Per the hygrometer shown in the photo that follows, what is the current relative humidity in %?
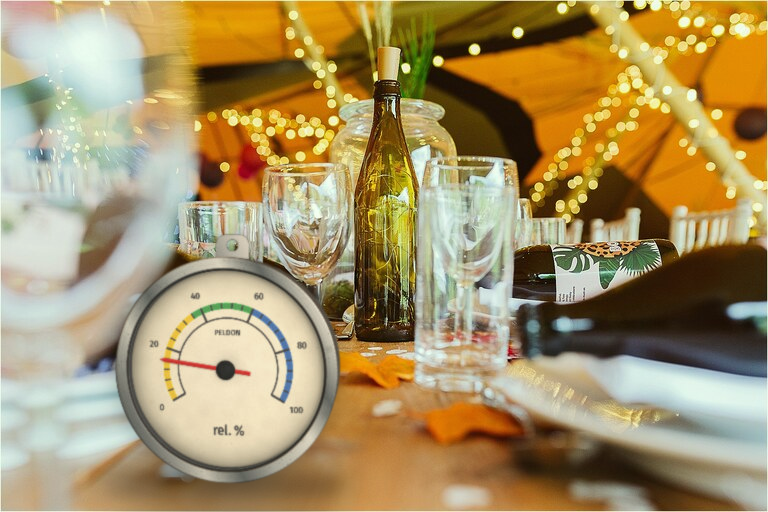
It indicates 16 %
